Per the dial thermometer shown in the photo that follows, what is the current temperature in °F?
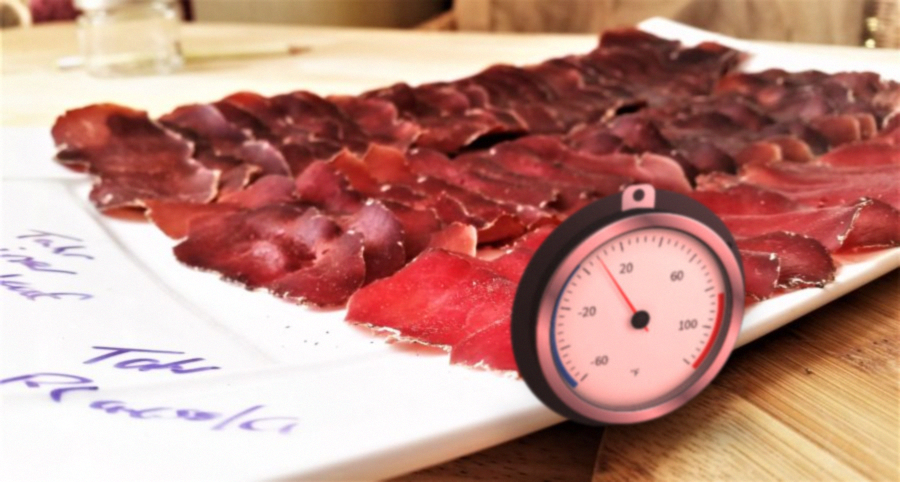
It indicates 8 °F
